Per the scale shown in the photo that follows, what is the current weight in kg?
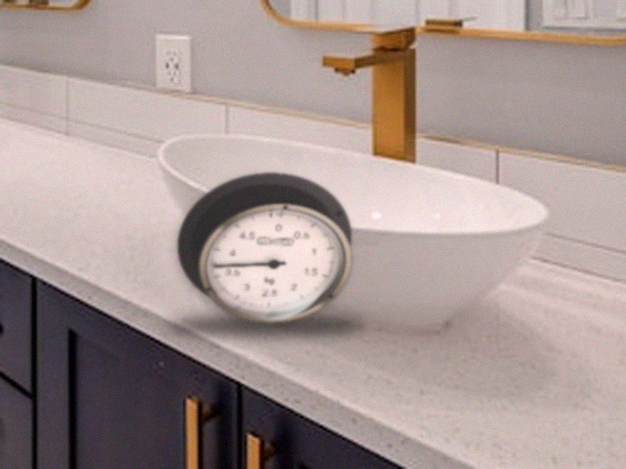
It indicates 3.75 kg
